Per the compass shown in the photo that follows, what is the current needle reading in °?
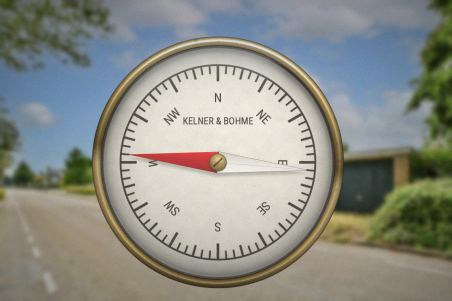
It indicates 275 °
